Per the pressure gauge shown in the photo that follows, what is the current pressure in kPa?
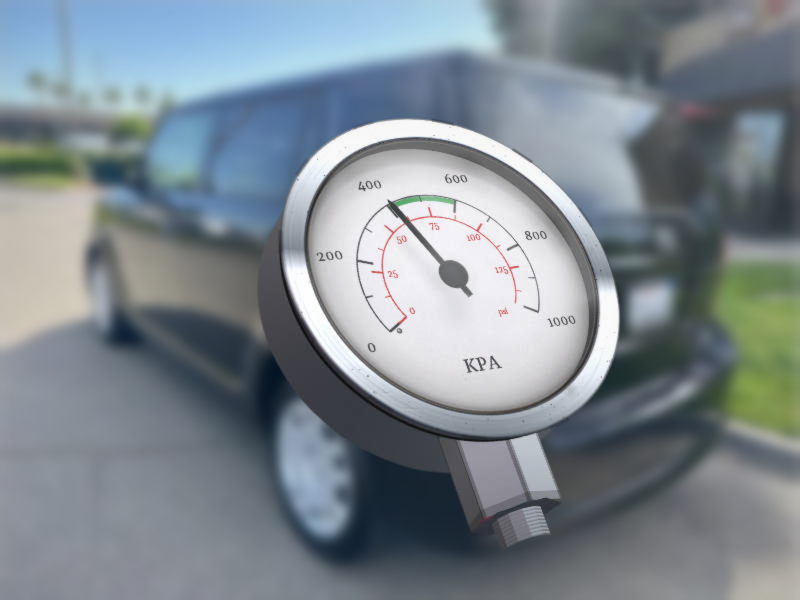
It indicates 400 kPa
